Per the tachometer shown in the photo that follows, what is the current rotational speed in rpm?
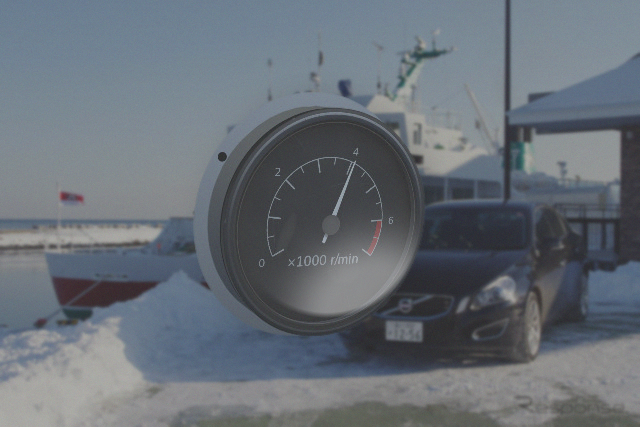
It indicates 4000 rpm
